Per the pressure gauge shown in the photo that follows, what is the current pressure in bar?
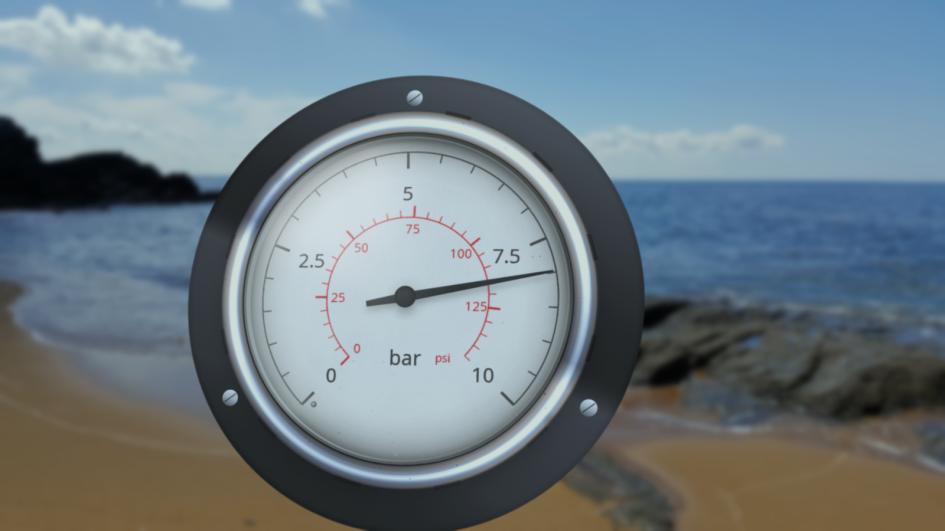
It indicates 8 bar
